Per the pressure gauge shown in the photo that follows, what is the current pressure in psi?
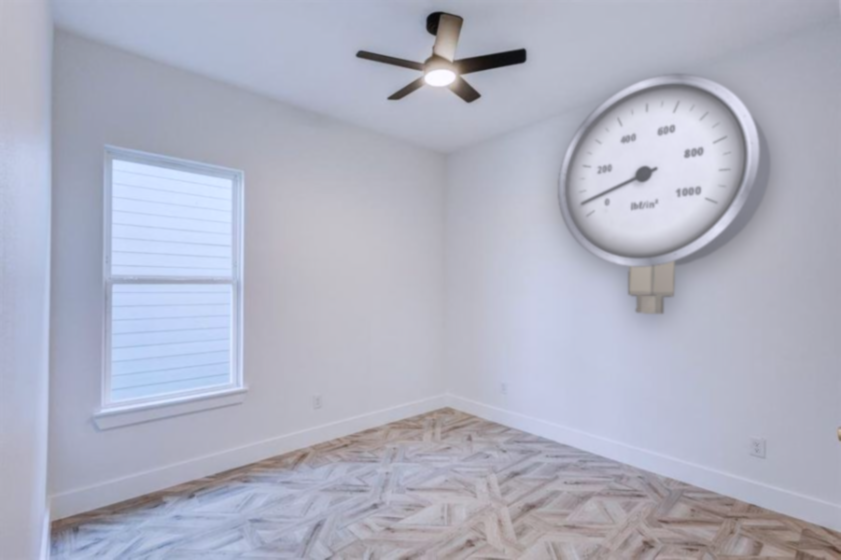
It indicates 50 psi
